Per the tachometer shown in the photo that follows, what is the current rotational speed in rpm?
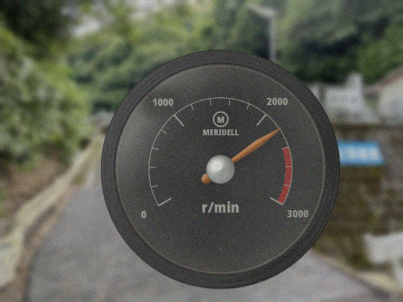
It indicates 2200 rpm
